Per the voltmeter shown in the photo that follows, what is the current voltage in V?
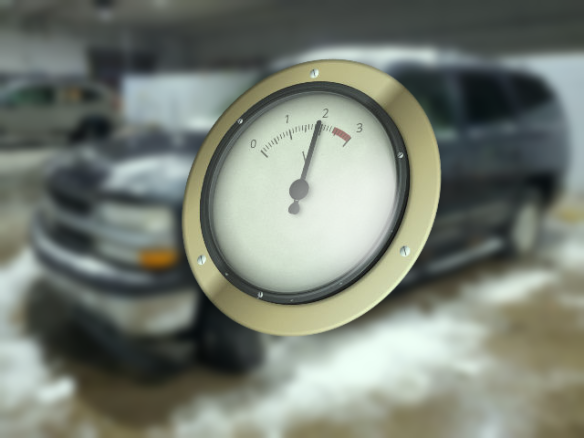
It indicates 2 V
